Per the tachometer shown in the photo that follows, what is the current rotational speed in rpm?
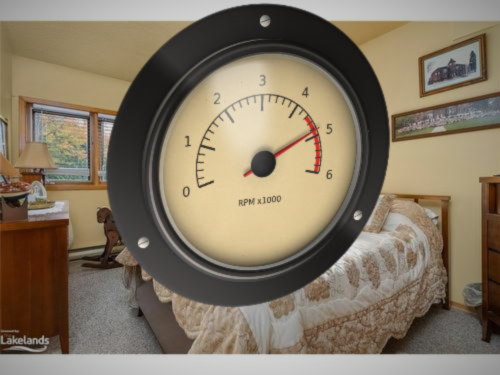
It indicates 4800 rpm
